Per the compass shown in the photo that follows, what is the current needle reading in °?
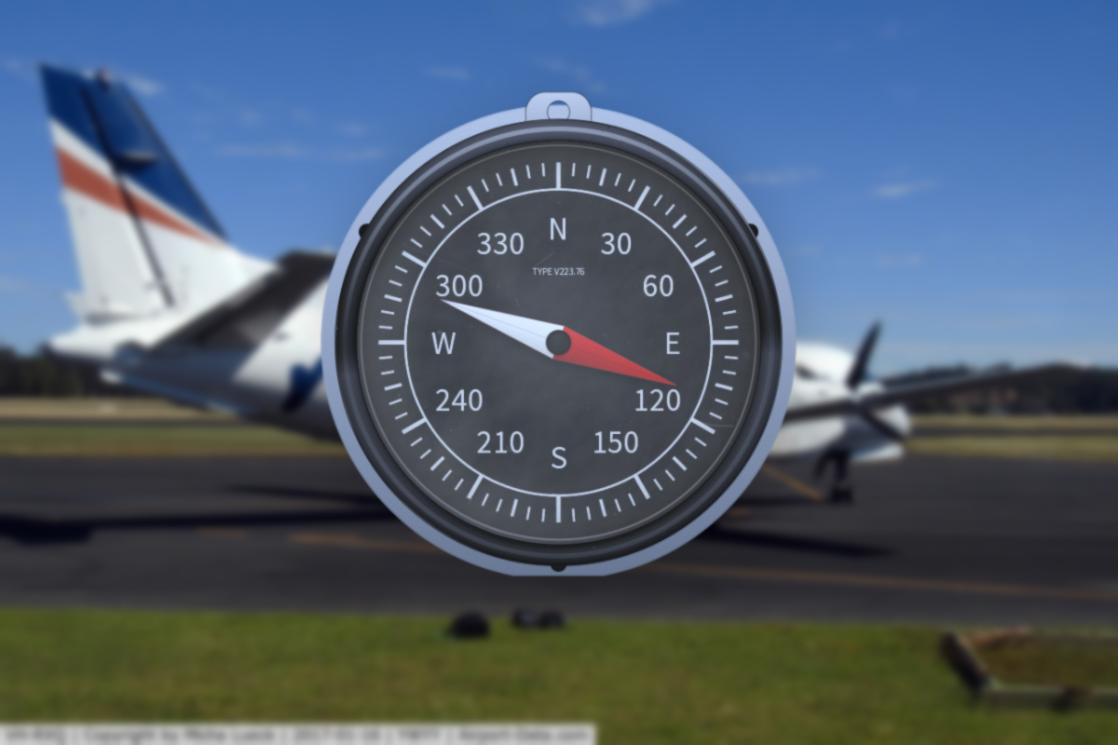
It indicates 110 °
